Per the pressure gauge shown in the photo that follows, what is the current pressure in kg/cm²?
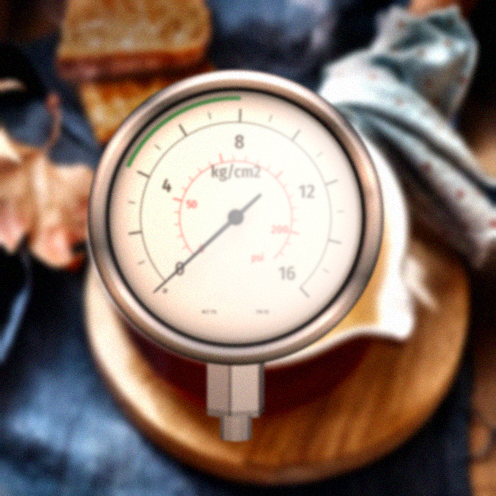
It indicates 0 kg/cm²
